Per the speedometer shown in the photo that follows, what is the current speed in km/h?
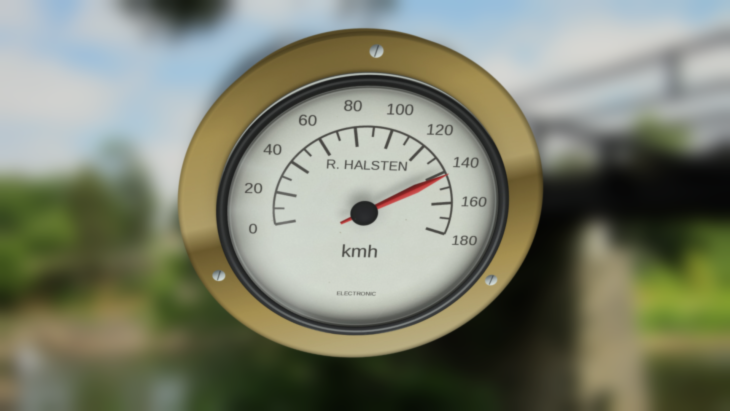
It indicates 140 km/h
